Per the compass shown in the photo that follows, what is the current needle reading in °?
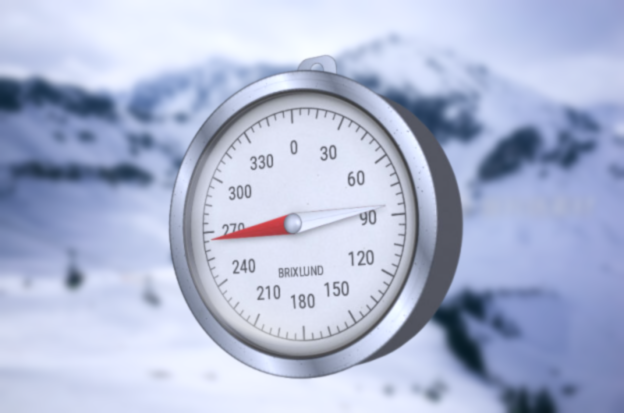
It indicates 265 °
